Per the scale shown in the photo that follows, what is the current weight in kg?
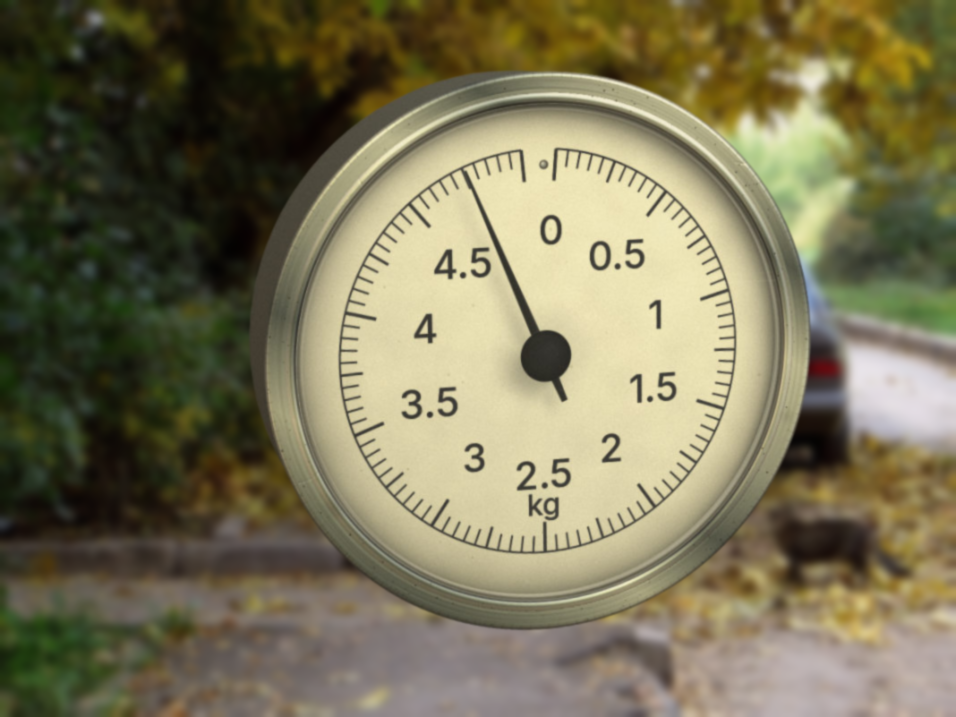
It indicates 4.75 kg
